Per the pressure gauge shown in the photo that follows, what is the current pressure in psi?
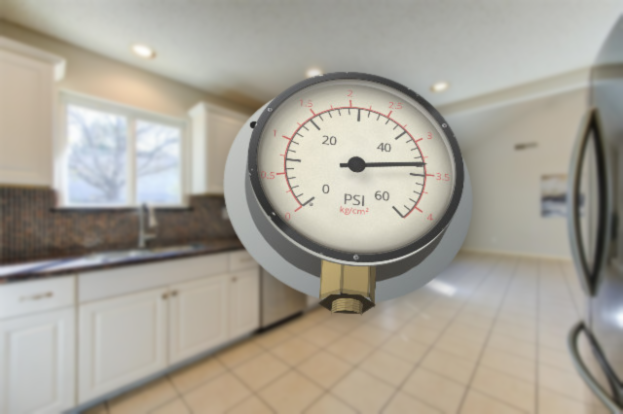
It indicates 48 psi
